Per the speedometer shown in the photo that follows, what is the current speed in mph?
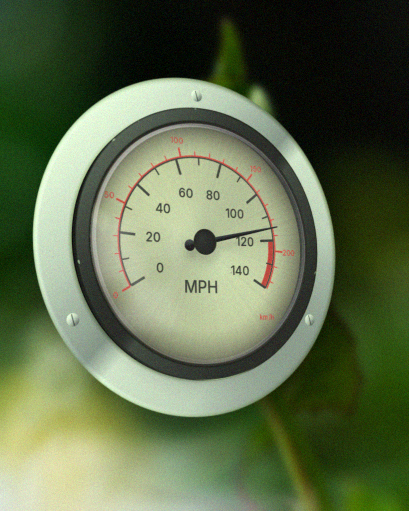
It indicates 115 mph
